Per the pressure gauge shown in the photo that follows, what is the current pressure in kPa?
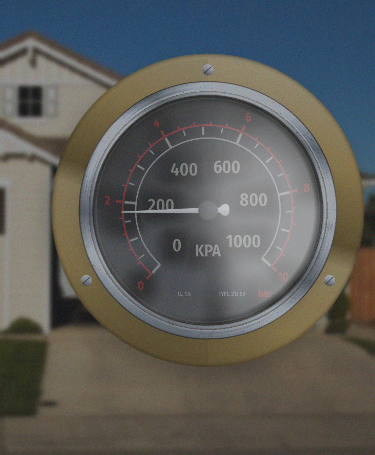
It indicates 175 kPa
